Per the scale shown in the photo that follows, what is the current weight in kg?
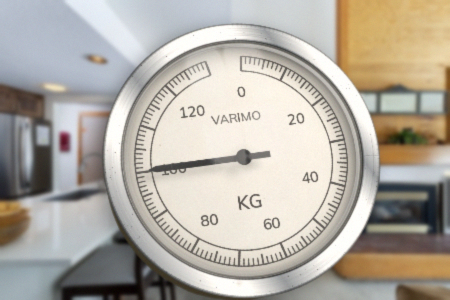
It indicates 100 kg
